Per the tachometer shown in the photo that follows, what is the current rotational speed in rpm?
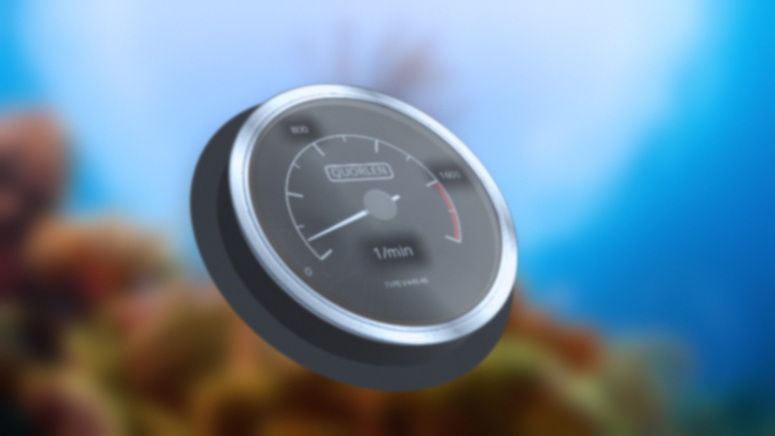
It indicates 100 rpm
